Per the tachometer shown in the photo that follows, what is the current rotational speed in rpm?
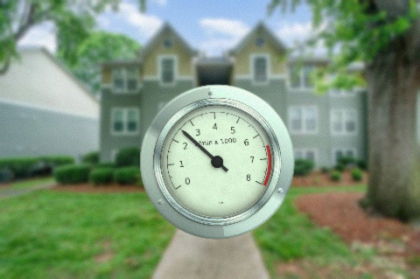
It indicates 2500 rpm
